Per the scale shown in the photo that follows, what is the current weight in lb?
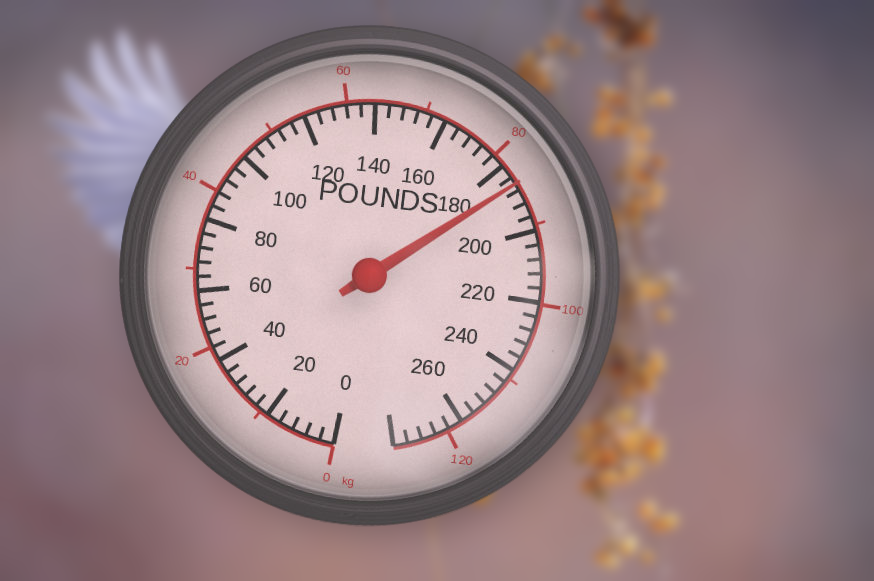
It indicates 186 lb
